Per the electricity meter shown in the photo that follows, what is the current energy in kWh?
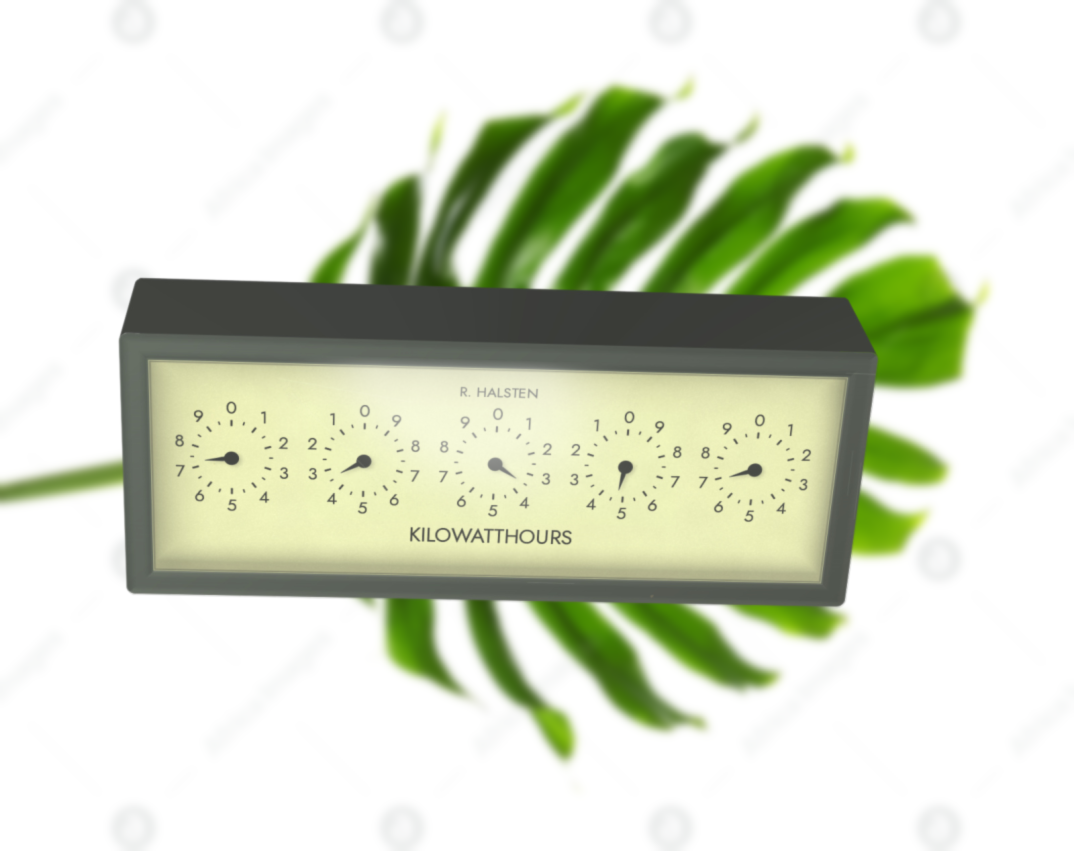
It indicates 73347 kWh
